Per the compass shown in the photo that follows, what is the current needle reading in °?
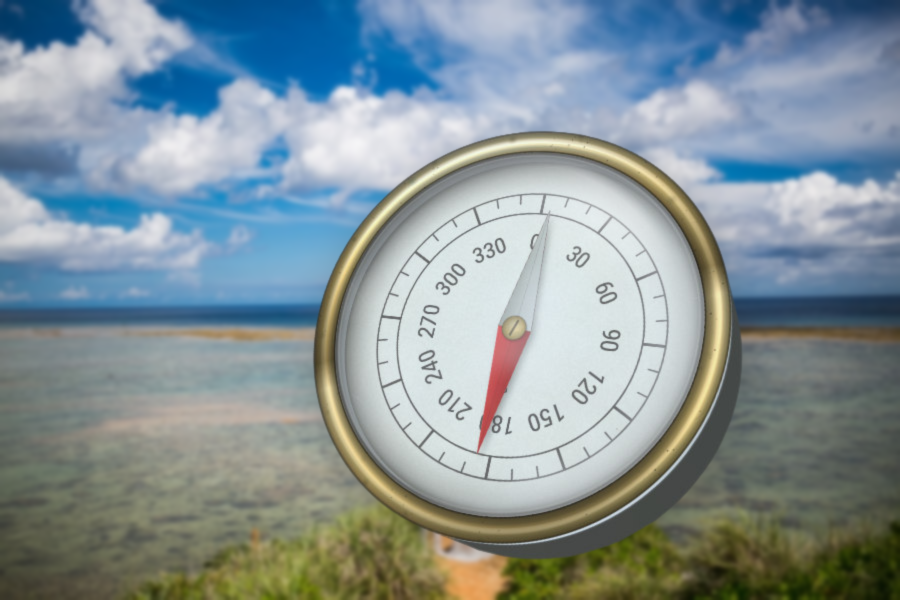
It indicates 185 °
